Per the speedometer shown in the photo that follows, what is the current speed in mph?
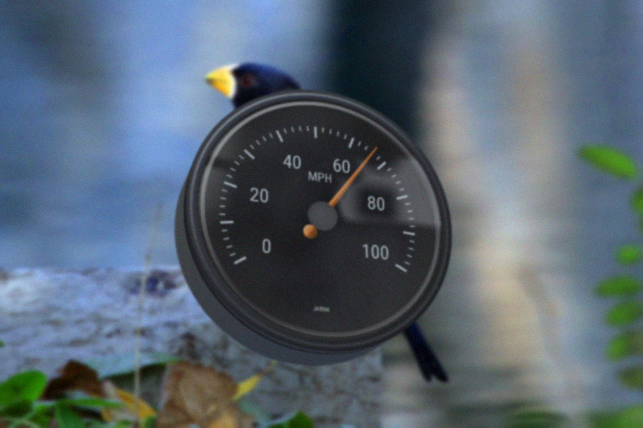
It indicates 66 mph
